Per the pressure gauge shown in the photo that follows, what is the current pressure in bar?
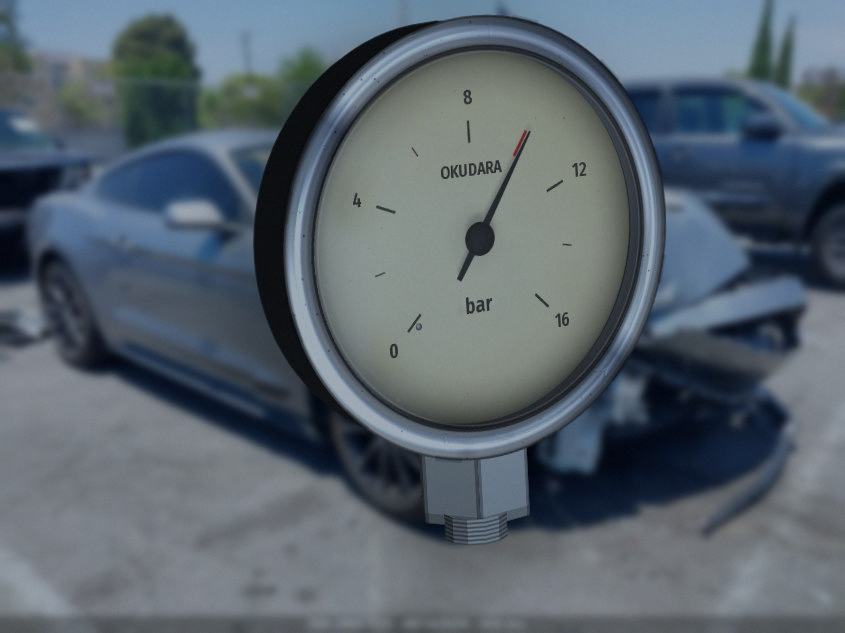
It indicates 10 bar
